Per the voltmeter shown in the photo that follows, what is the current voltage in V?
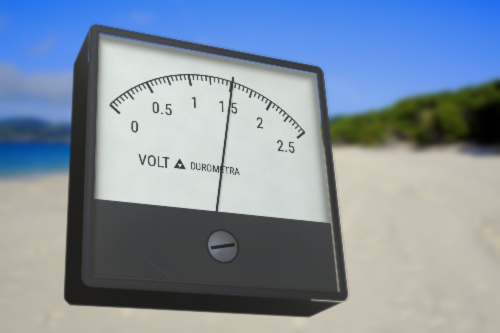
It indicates 1.5 V
